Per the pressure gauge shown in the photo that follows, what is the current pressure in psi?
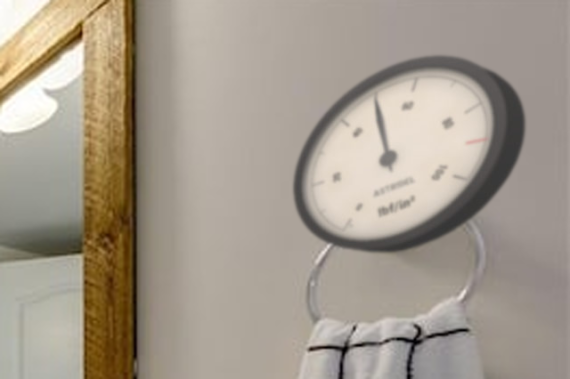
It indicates 50 psi
